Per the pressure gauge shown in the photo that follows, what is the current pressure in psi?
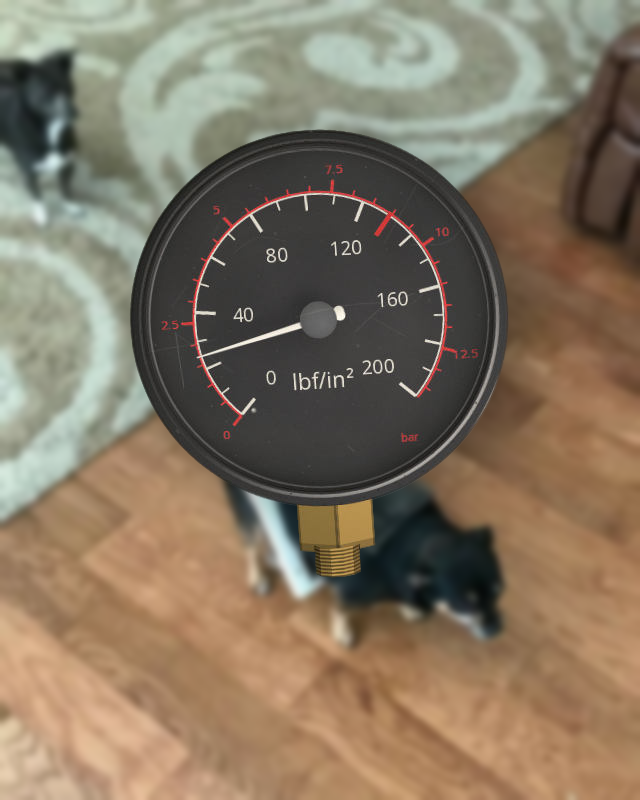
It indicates 25 psi
